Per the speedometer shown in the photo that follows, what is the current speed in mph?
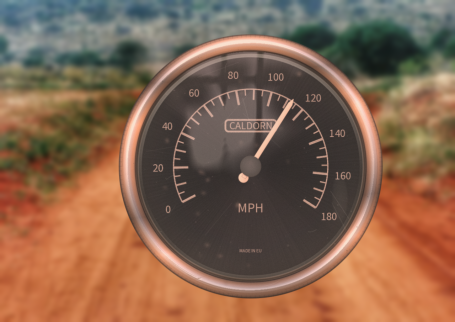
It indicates 112.5 mph
